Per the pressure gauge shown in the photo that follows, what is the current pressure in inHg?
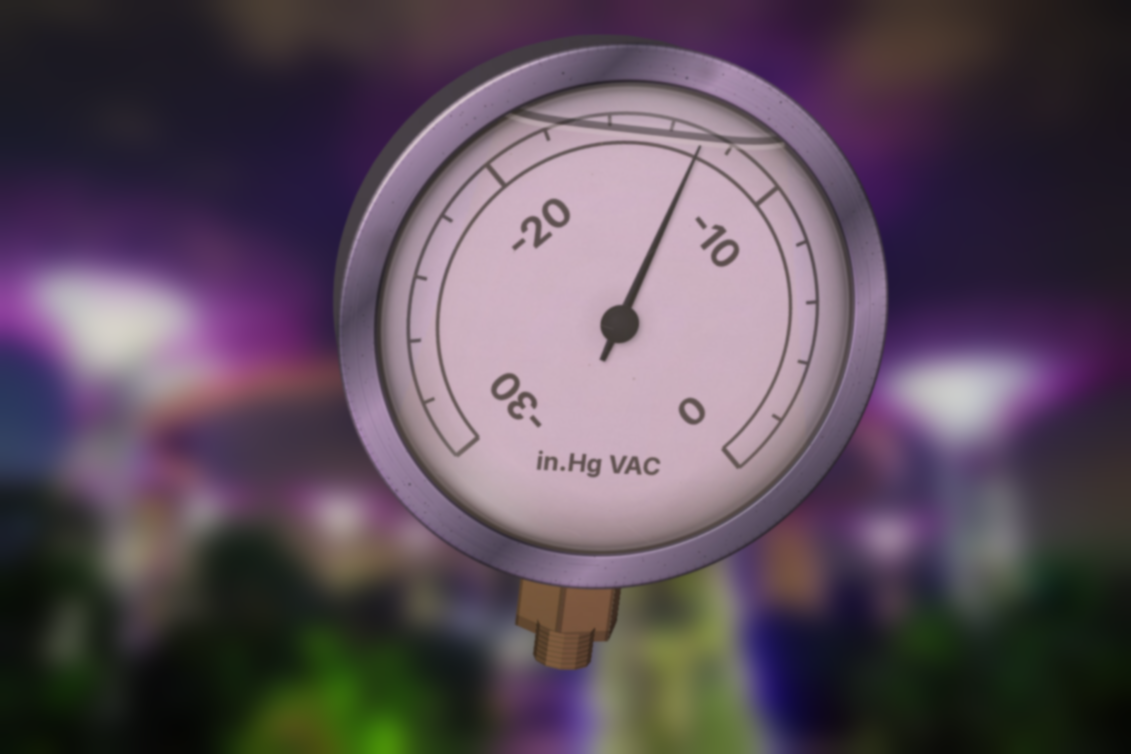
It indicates -13 inHg
